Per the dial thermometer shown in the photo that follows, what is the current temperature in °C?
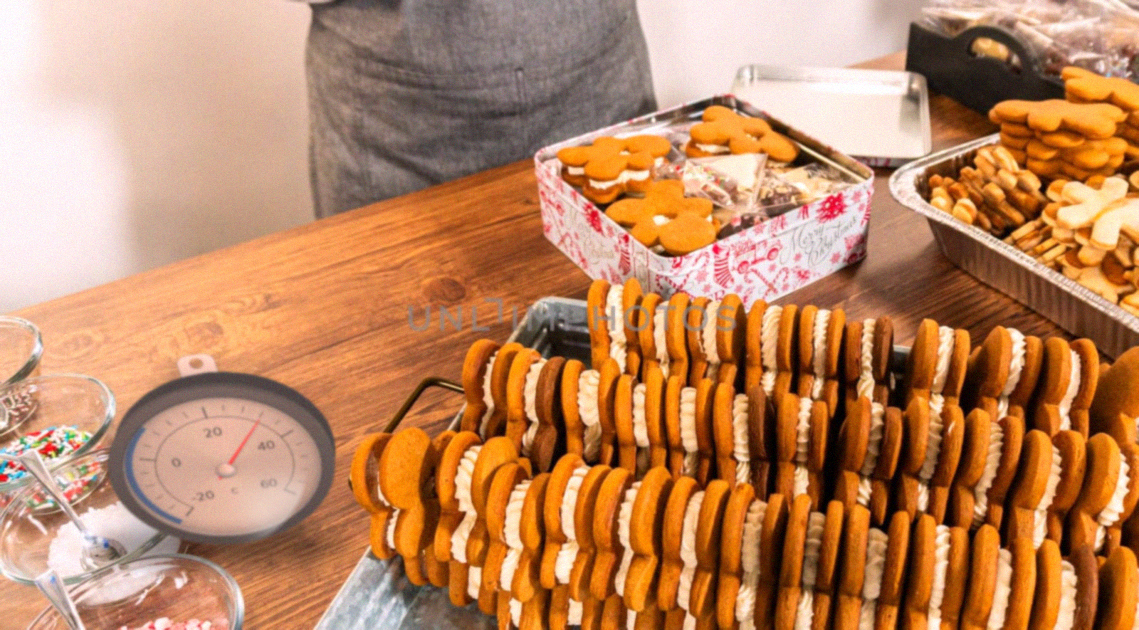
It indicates 32 °C
